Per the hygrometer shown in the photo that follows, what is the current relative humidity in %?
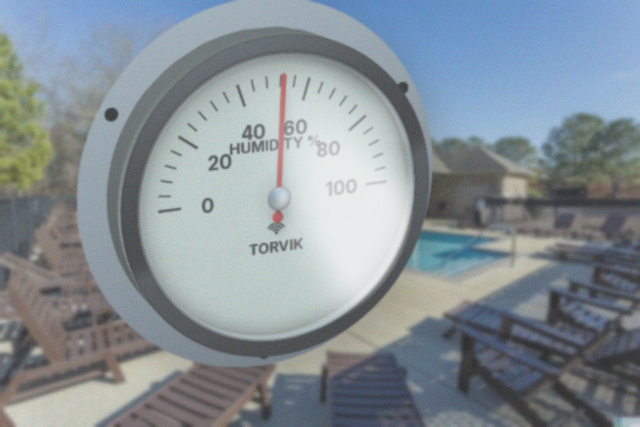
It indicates 52 %
